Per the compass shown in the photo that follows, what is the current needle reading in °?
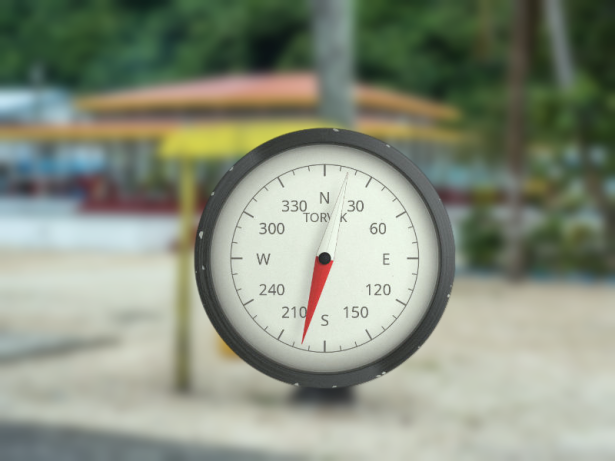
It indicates 195 °
